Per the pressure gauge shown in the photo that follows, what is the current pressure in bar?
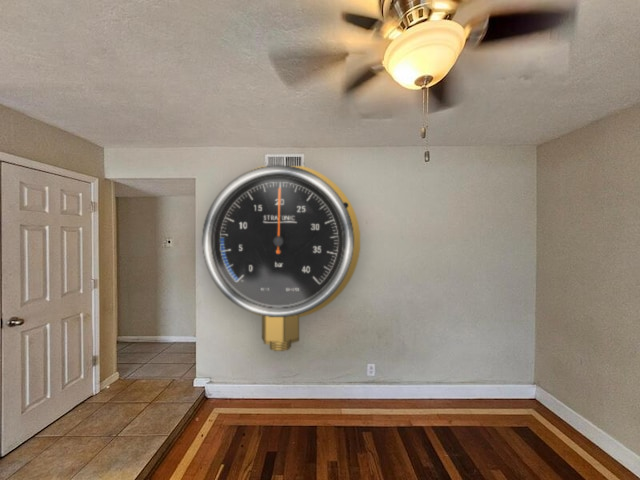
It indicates 20 bar
